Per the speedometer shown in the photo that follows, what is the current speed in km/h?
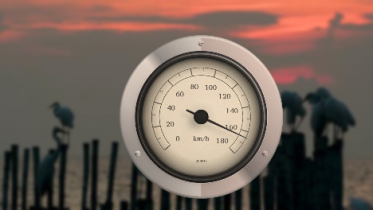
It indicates 165 km/h
